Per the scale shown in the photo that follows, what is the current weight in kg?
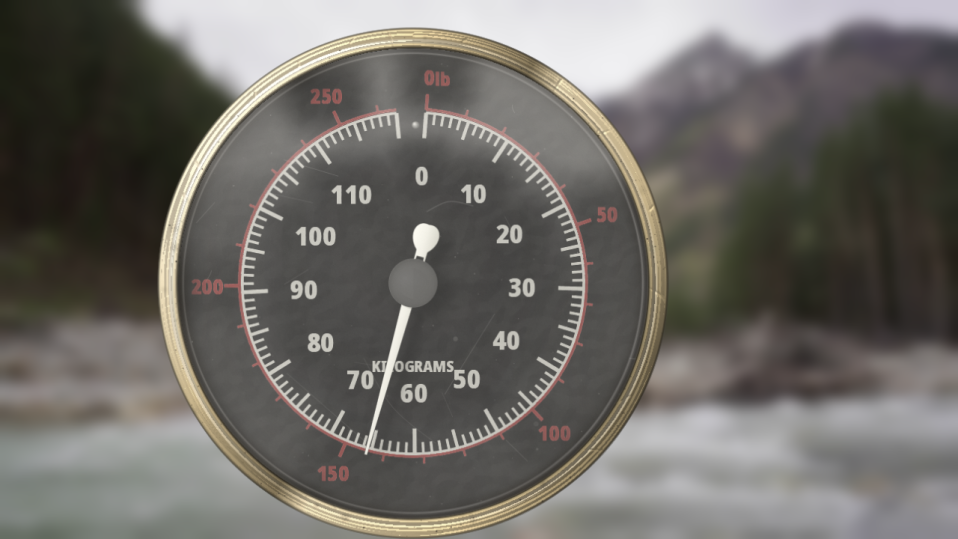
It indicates 65.5 kg
